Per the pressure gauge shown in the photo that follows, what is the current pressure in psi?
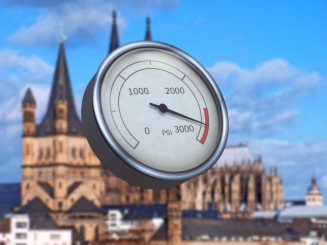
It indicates 2750 psi
